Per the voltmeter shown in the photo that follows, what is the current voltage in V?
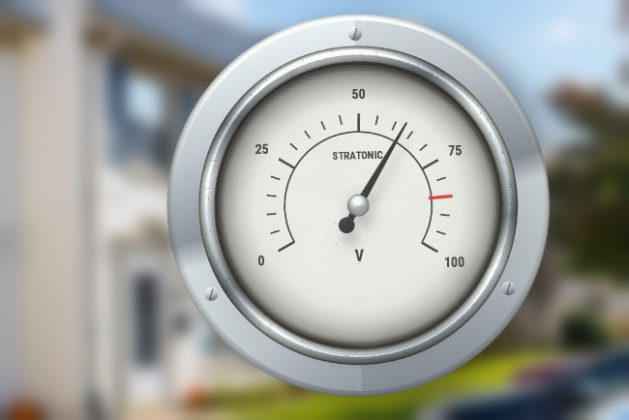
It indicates 62.5 V
